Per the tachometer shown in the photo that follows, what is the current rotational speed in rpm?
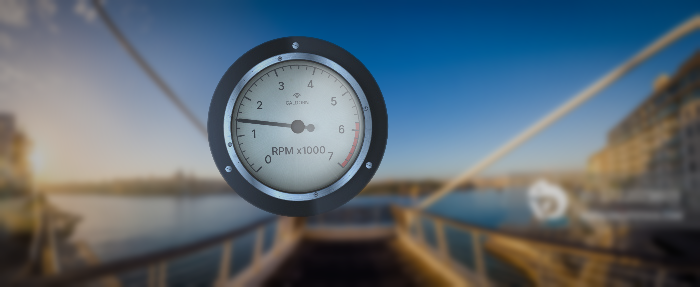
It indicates 1400 rpm
